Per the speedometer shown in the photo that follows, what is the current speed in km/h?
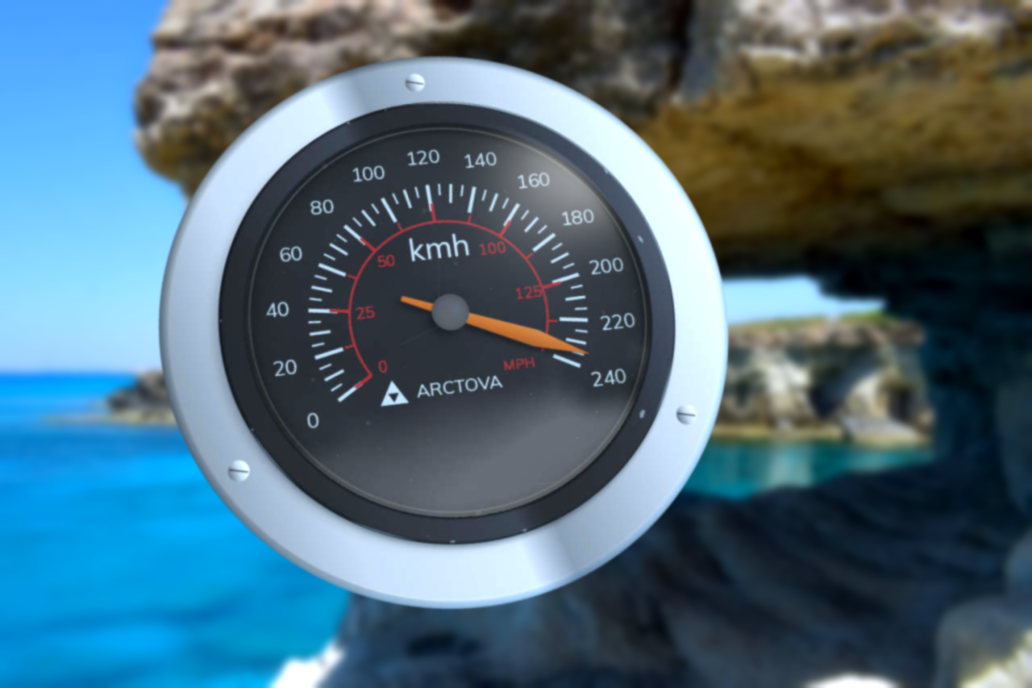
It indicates 235 km/h
